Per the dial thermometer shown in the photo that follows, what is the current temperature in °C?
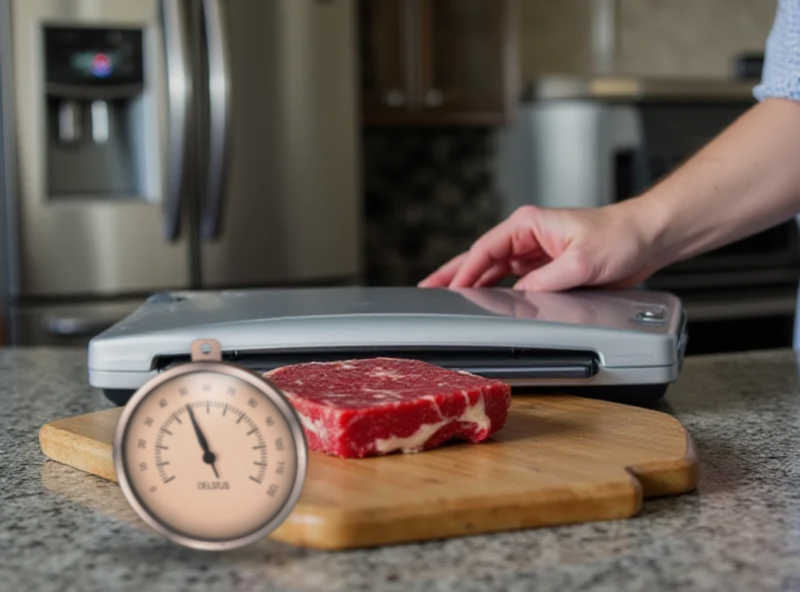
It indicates 50 °C
